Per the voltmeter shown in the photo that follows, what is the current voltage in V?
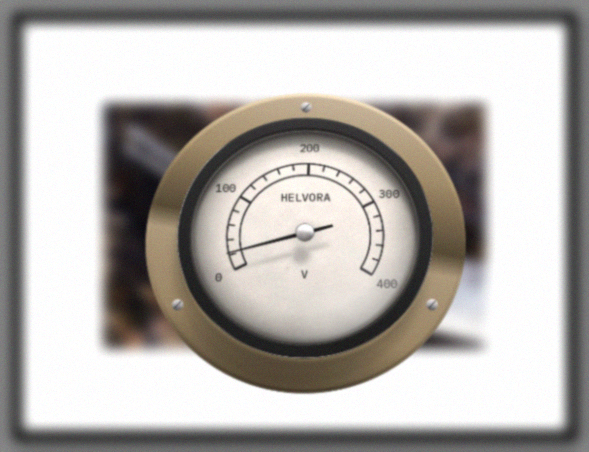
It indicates 20 V
